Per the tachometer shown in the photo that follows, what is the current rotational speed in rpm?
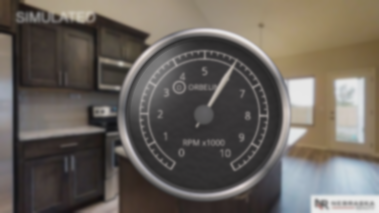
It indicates 6000 rpm
